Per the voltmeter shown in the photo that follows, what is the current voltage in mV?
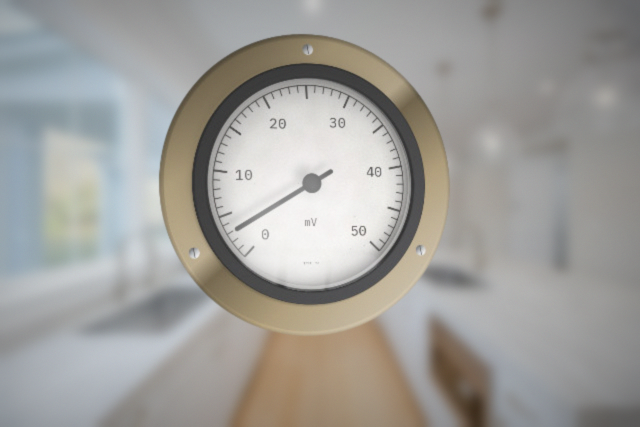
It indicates 3 mV
